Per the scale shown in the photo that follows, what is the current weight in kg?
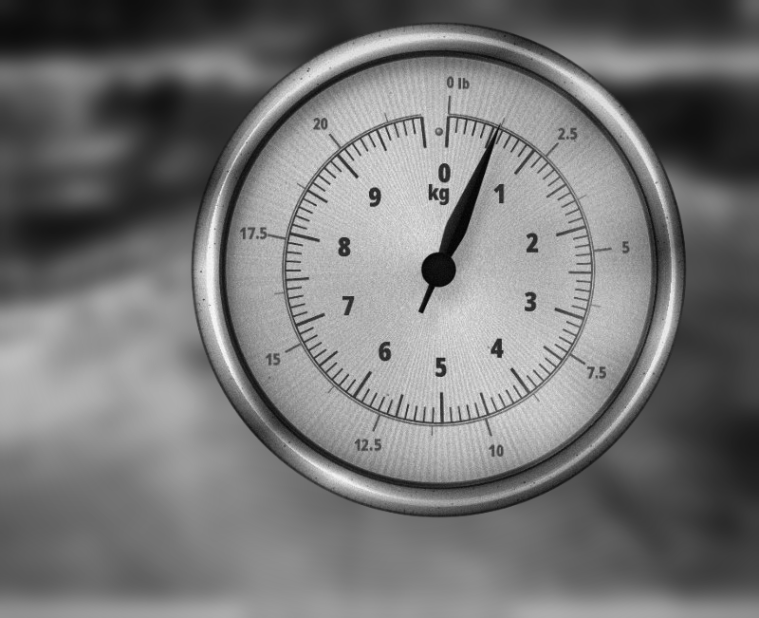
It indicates 0.55 kg
